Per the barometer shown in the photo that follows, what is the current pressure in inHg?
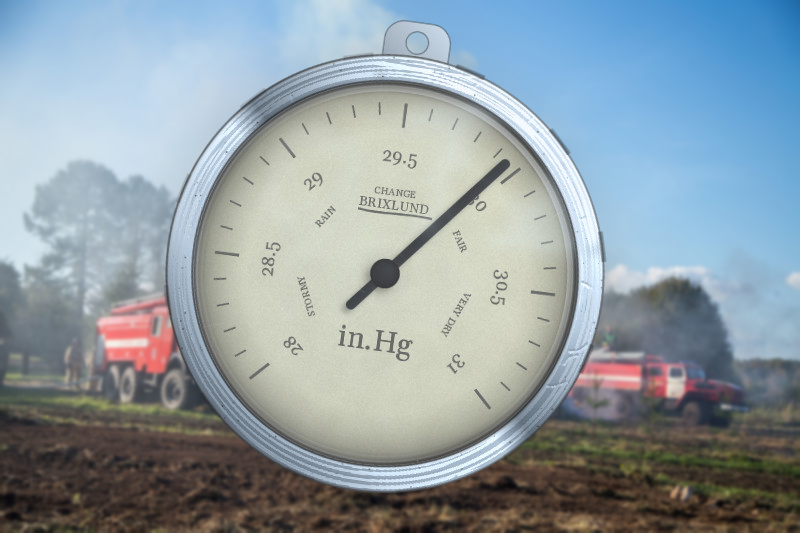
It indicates 29.95 inHg
